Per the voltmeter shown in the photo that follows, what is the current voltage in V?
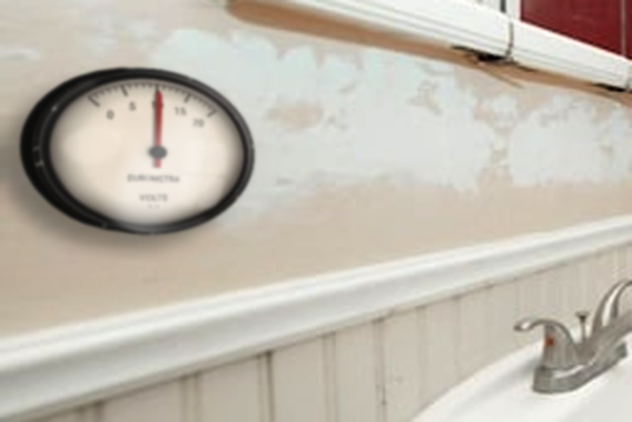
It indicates 10 V
